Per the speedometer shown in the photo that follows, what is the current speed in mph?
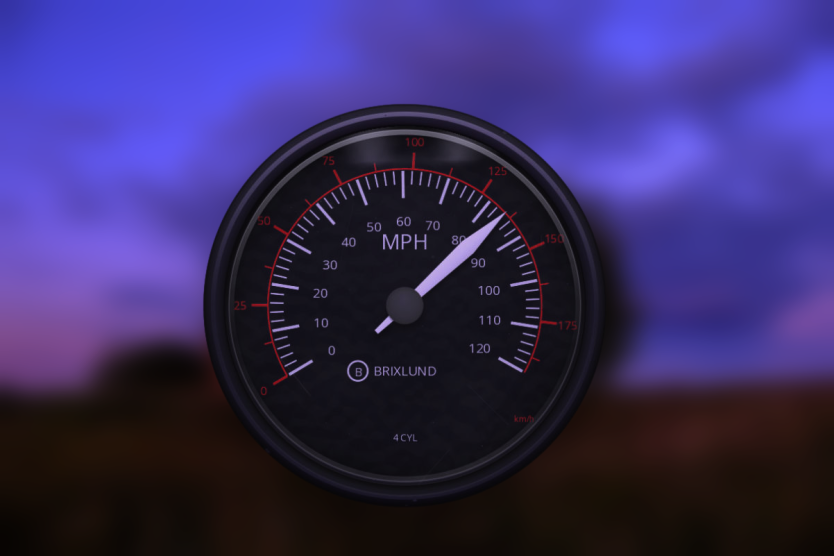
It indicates 84 mph
